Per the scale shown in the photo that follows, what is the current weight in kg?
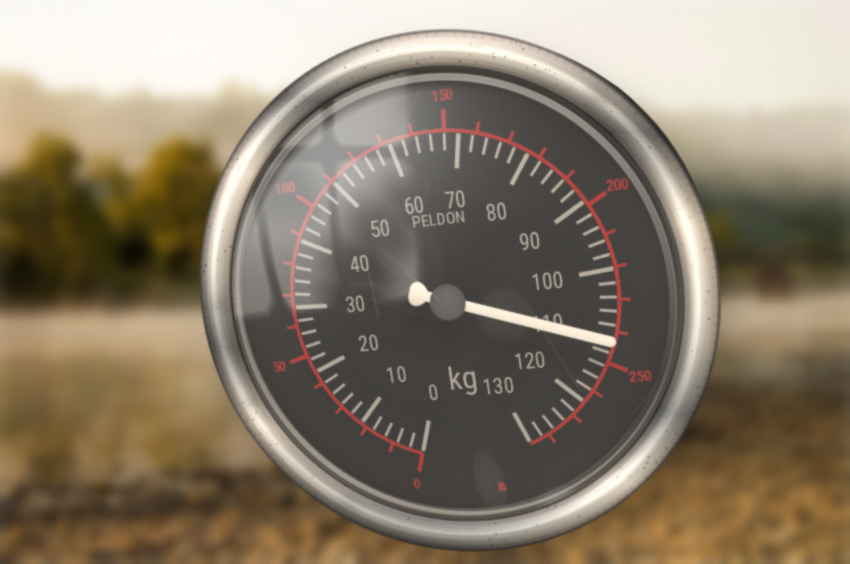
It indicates 110 kg
